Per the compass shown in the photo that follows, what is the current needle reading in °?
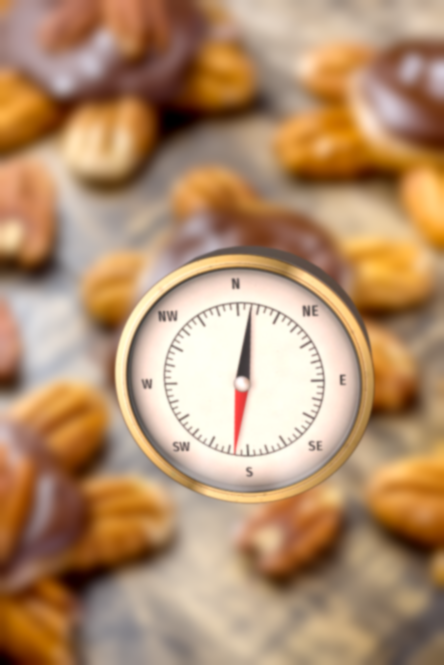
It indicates 190 °
